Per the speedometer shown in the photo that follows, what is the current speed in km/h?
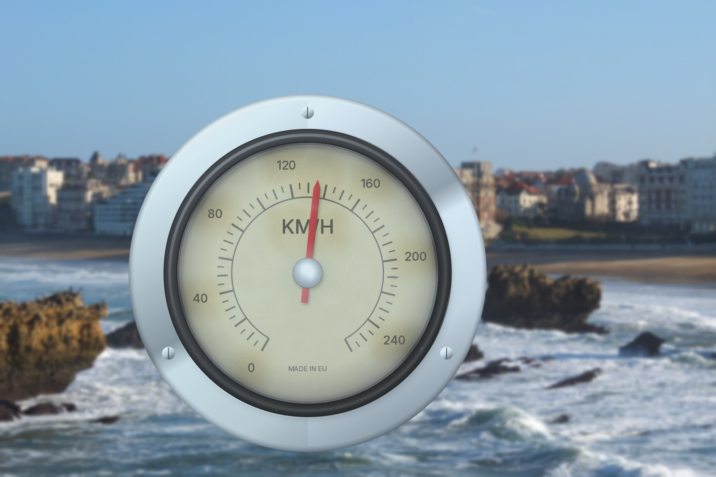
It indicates 135 km/h
